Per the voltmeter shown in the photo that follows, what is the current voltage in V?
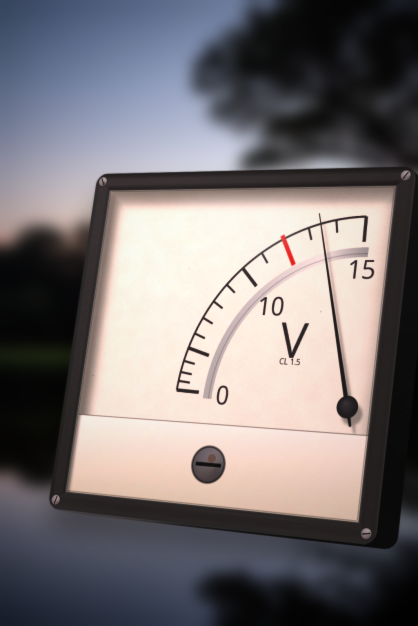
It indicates 13.5 V
